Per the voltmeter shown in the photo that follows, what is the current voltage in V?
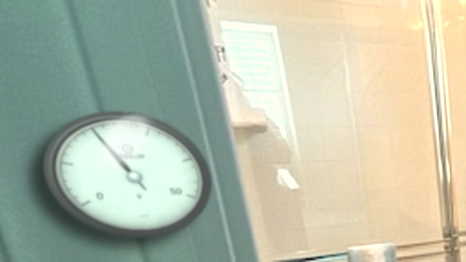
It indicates 20 V
